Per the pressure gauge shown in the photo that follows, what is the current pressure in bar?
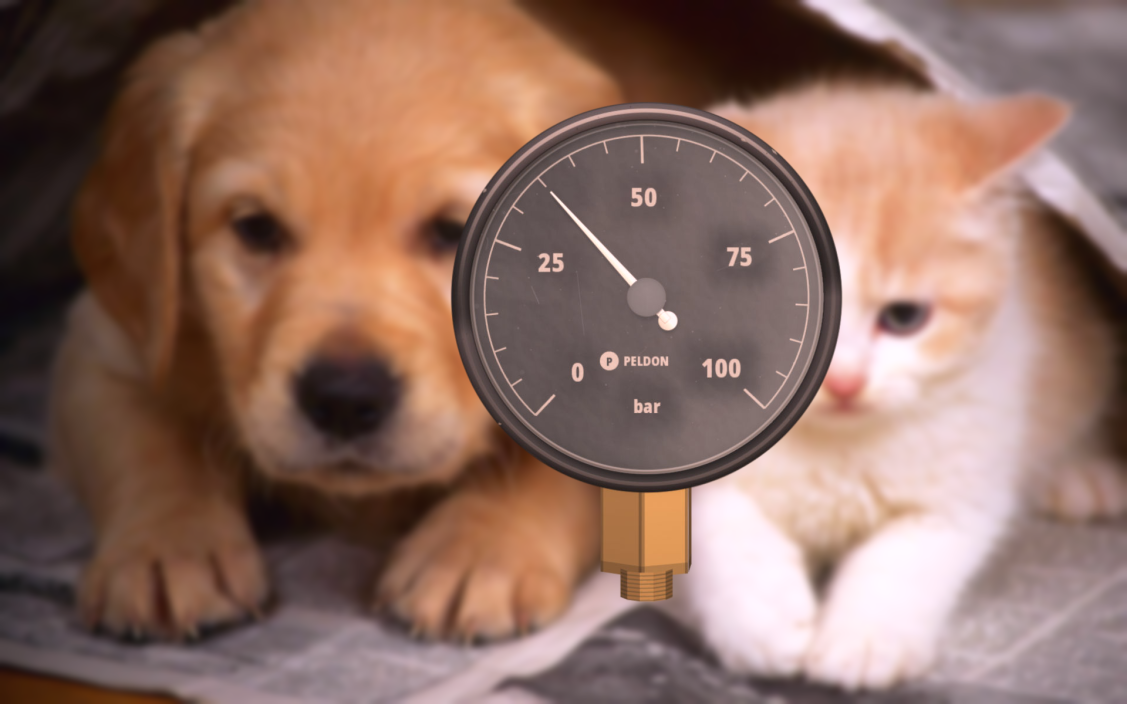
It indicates 35 bar
